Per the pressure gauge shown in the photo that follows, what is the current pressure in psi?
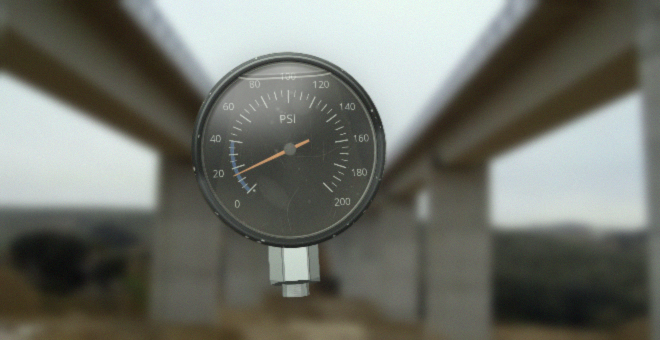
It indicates 15 psi
